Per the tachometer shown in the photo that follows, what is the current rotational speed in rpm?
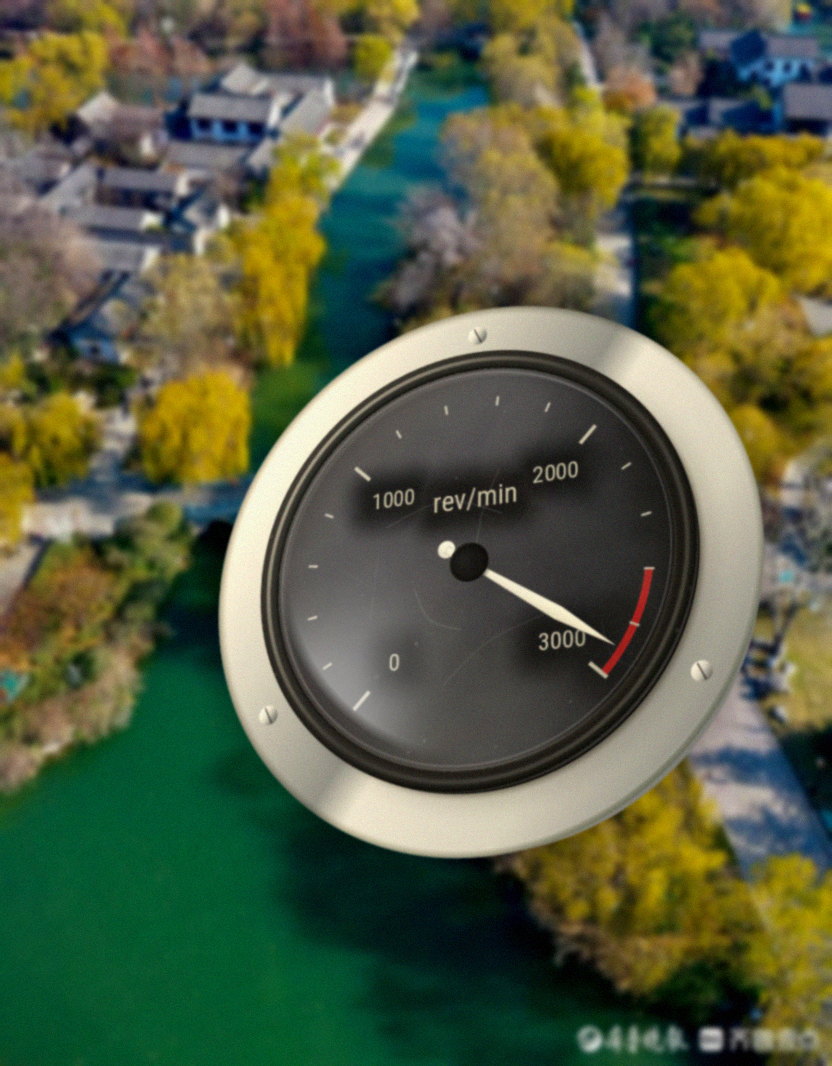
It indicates 2900 rpm
